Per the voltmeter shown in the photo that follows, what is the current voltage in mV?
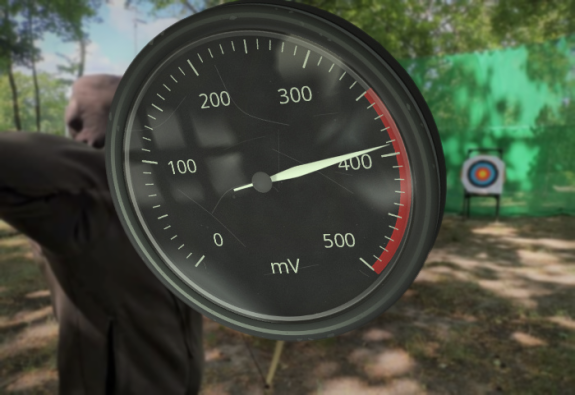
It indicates 390 mV
